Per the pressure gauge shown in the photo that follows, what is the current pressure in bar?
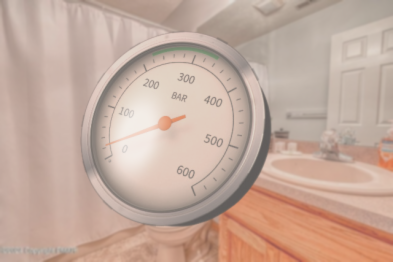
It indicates 20 bar
